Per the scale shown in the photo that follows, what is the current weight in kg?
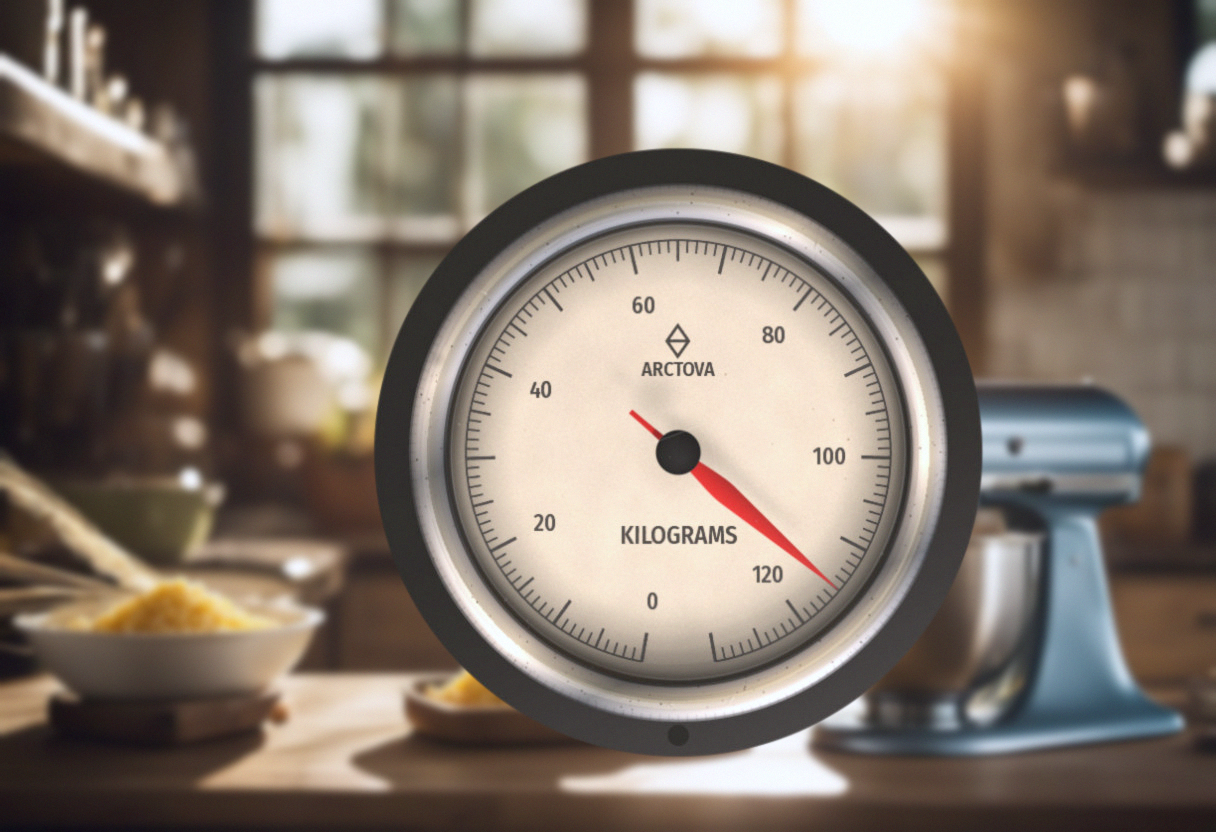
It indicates 115 kg
